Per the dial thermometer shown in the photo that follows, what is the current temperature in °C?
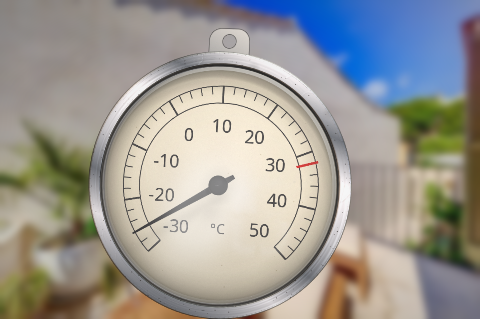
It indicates -26 °C
